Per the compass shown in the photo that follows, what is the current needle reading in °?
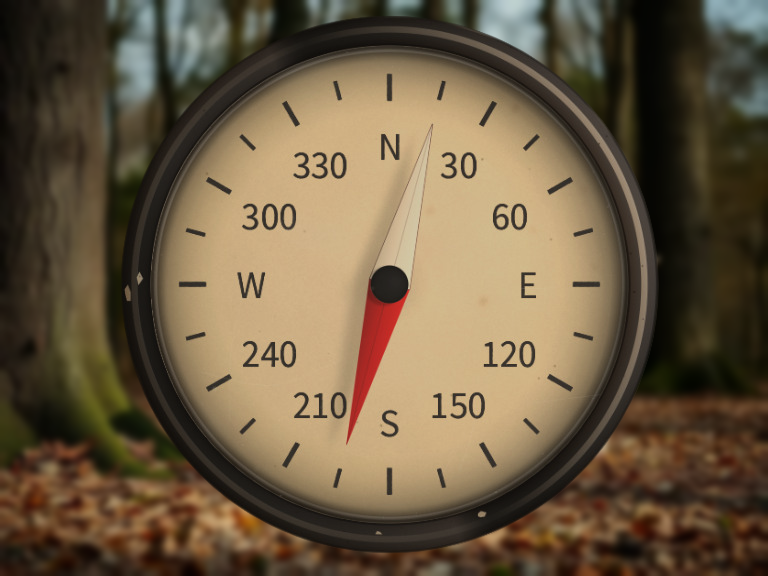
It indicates 195 °
